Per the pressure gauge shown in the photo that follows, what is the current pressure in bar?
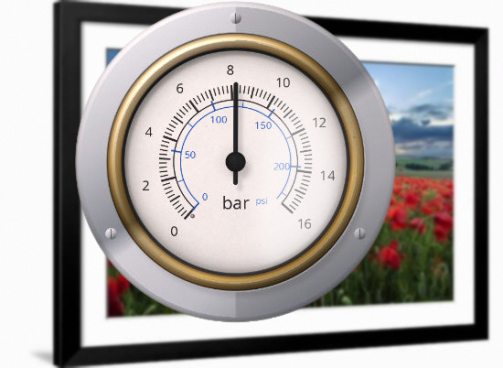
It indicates 8.2 bar
